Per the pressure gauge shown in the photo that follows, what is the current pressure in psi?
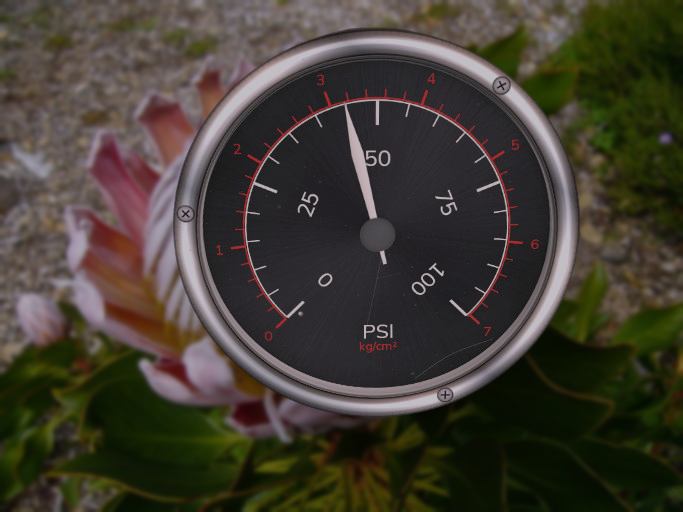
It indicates 45 psi
